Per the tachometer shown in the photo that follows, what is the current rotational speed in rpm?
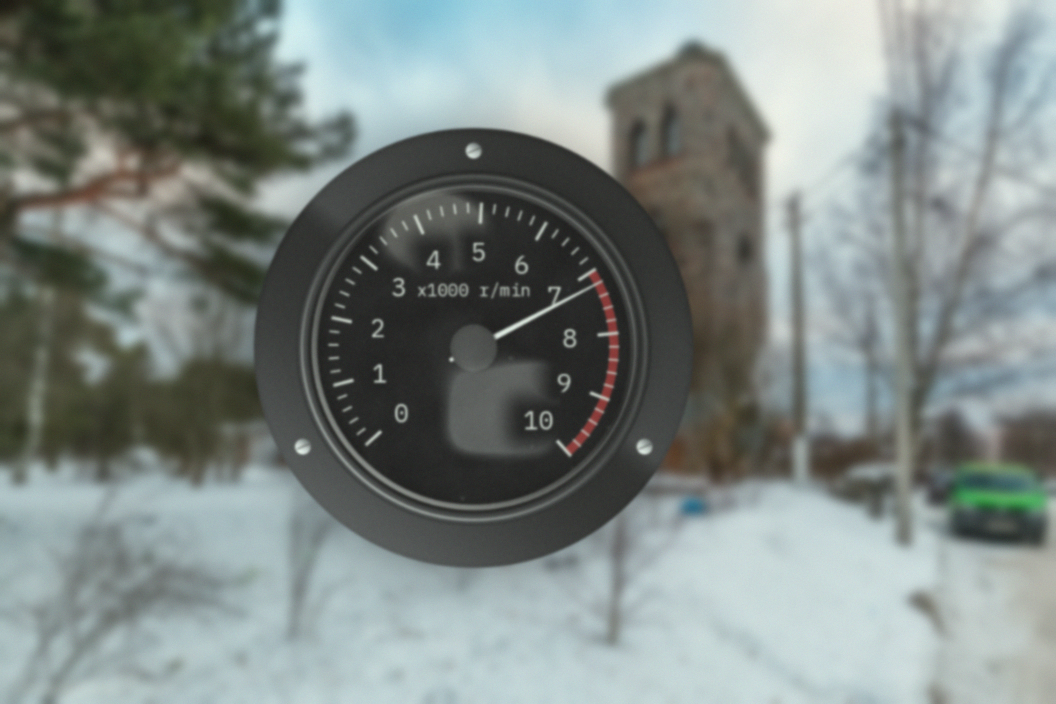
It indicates 7200 rpm
